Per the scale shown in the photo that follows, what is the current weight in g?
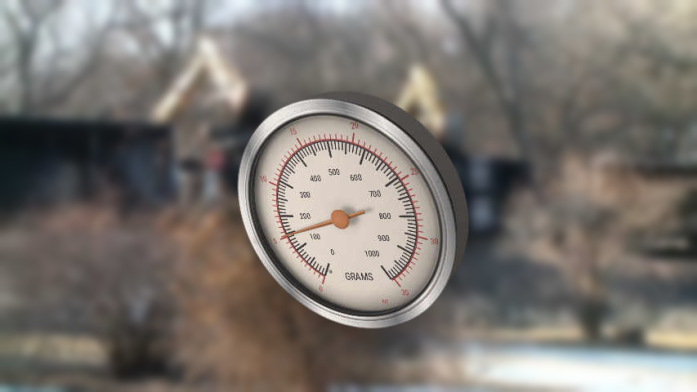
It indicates 150 g
